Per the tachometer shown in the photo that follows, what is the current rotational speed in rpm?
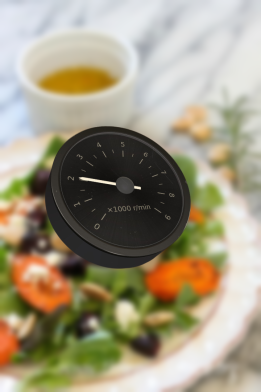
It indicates 2000 rpm
